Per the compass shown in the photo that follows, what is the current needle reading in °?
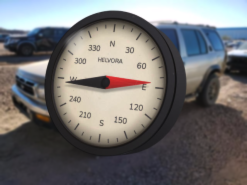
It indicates 85 °
